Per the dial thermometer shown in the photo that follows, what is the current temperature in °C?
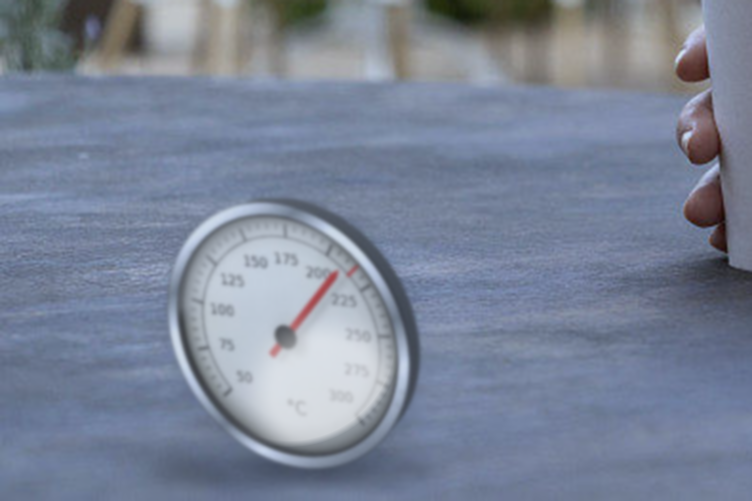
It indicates 210 °C
